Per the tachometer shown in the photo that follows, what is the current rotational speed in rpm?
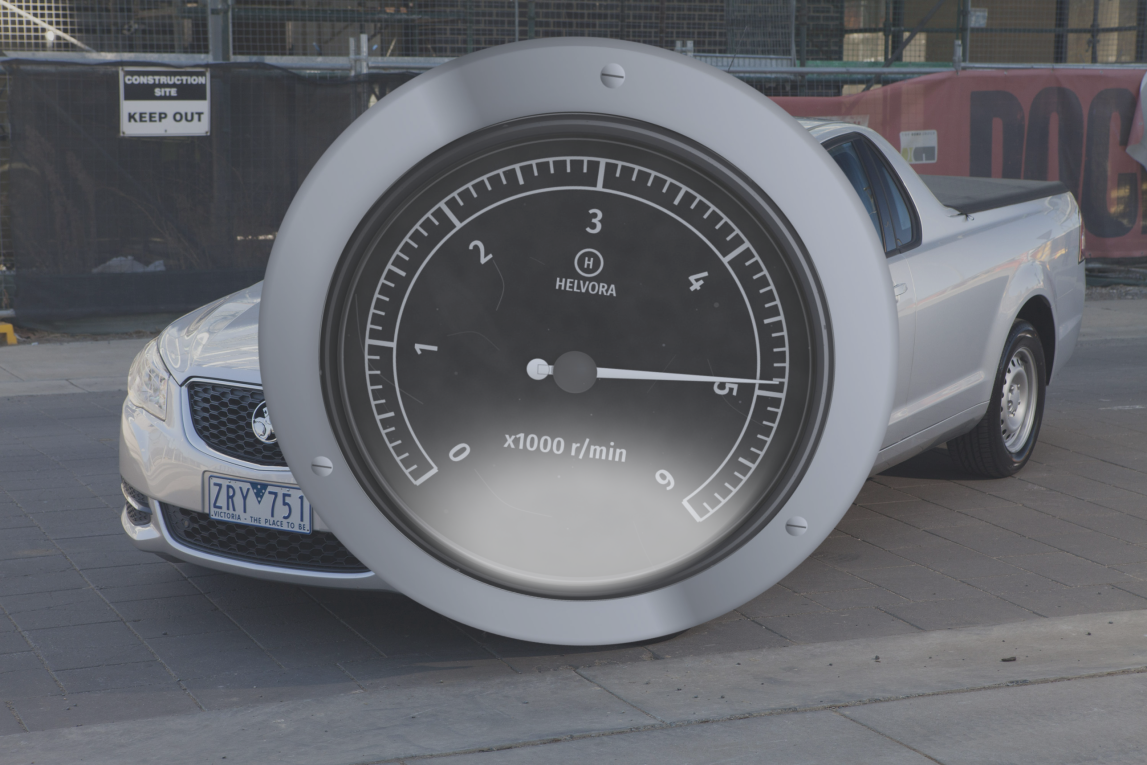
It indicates 4900 rpm
